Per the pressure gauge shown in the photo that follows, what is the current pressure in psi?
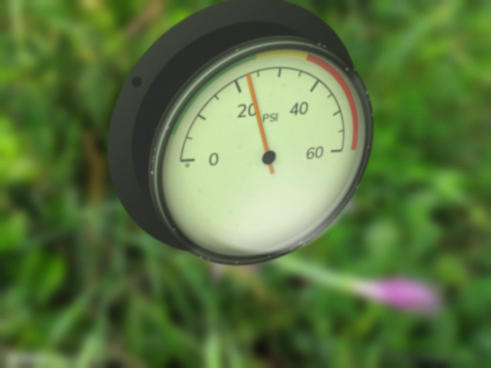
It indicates 22.5 psi
